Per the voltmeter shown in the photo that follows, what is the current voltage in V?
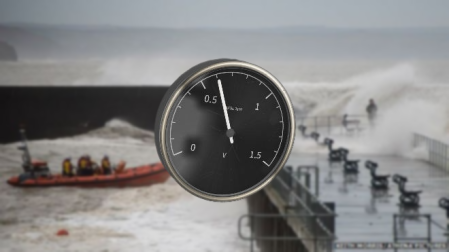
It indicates 0.6 V
